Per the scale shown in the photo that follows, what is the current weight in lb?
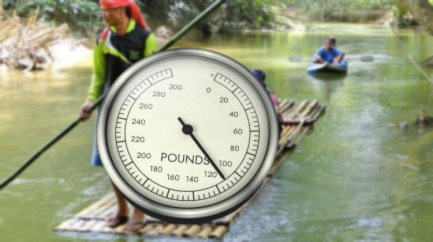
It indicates 112 lb
